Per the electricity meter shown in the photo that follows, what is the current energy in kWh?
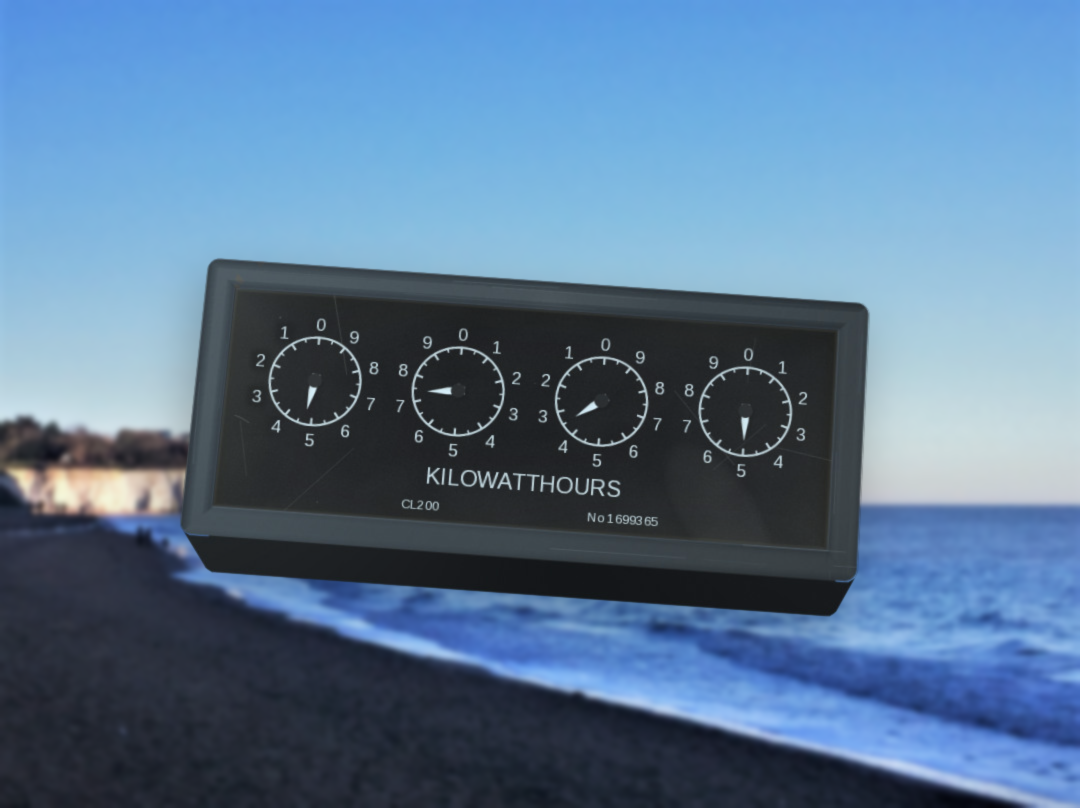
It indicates 4735 kWh
